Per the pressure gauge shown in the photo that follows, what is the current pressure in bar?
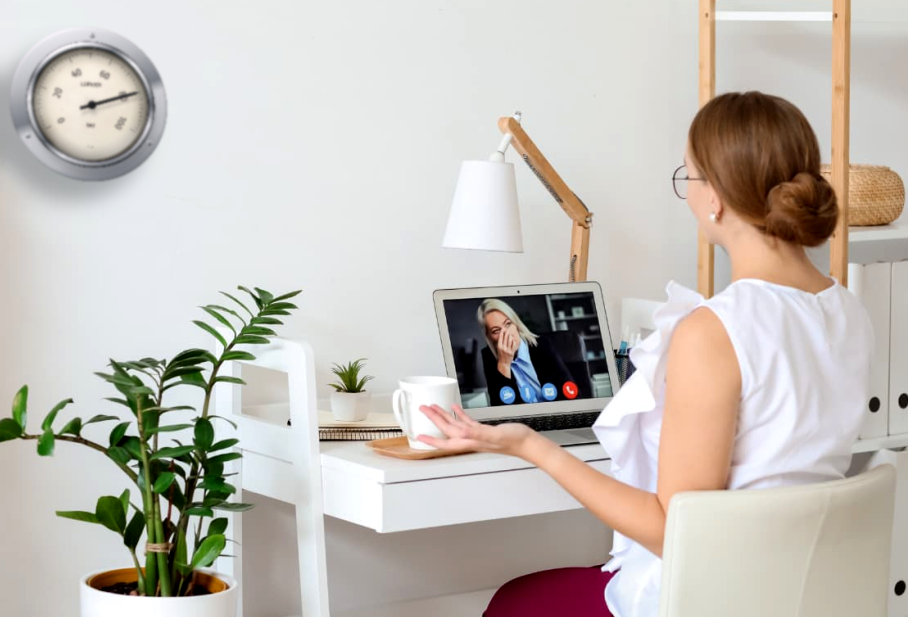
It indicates 80 bar
